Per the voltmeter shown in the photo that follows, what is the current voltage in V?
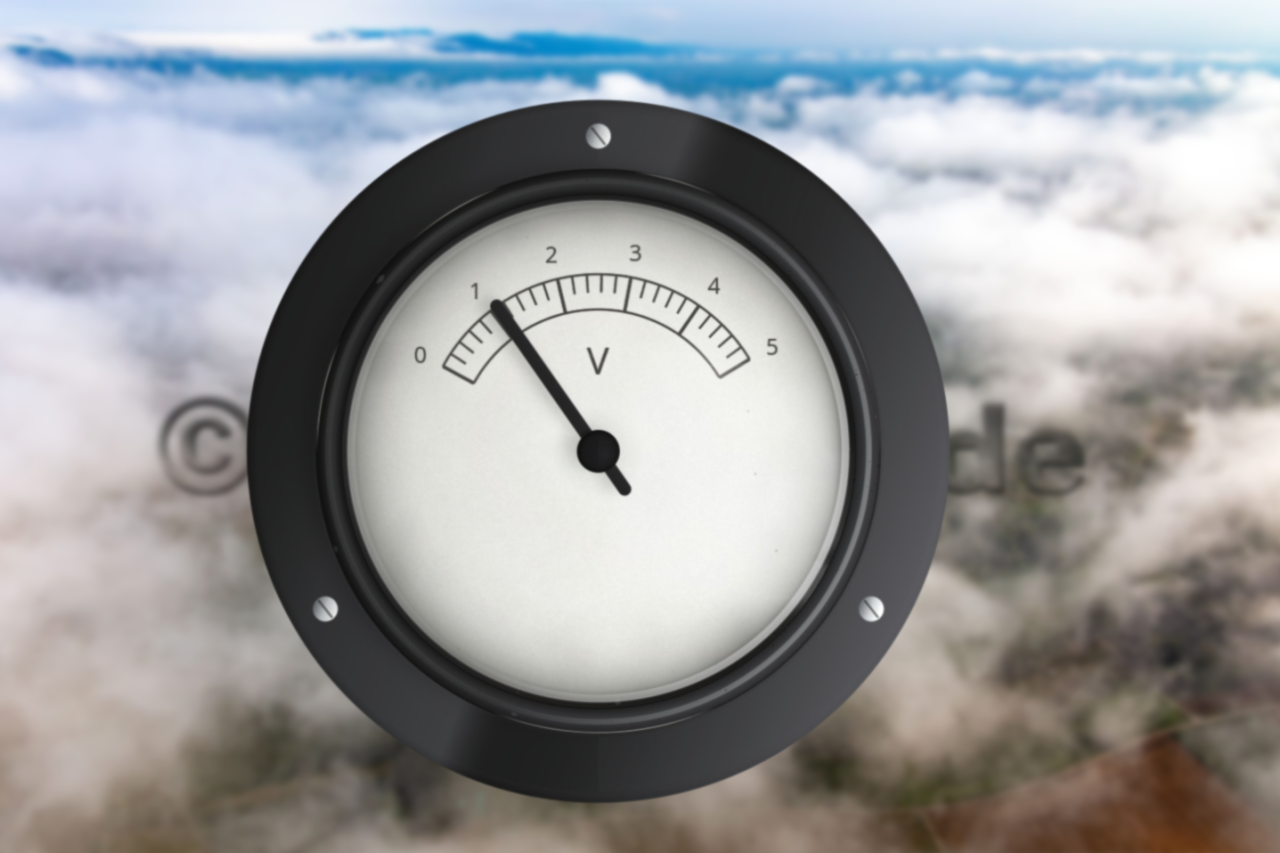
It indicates 1.1 V
